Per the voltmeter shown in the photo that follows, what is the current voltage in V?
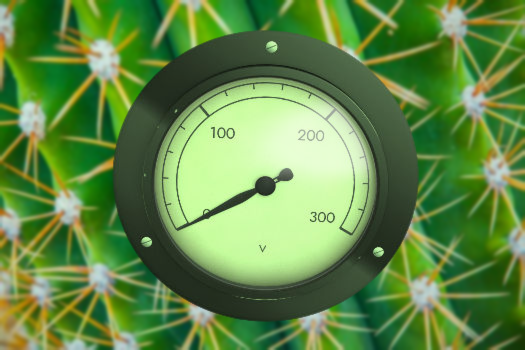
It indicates 0 V
